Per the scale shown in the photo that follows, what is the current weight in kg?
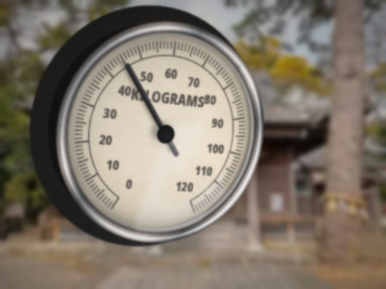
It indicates 45 kg
